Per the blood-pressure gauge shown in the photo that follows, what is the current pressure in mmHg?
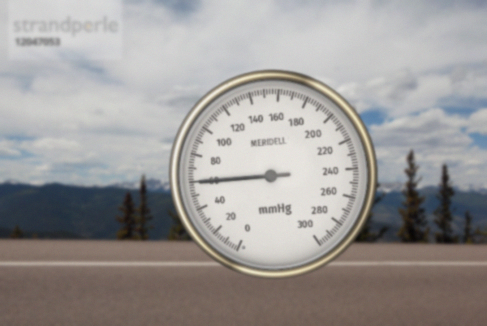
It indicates 60 mmHg
